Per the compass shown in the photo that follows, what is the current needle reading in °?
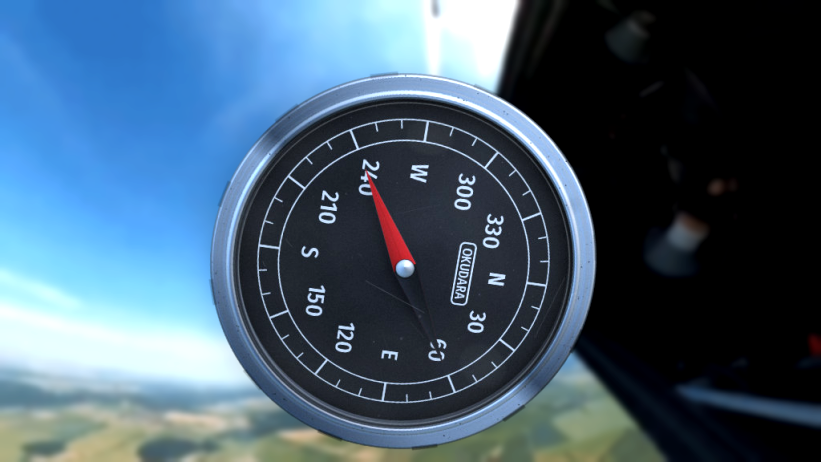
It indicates 240 °
